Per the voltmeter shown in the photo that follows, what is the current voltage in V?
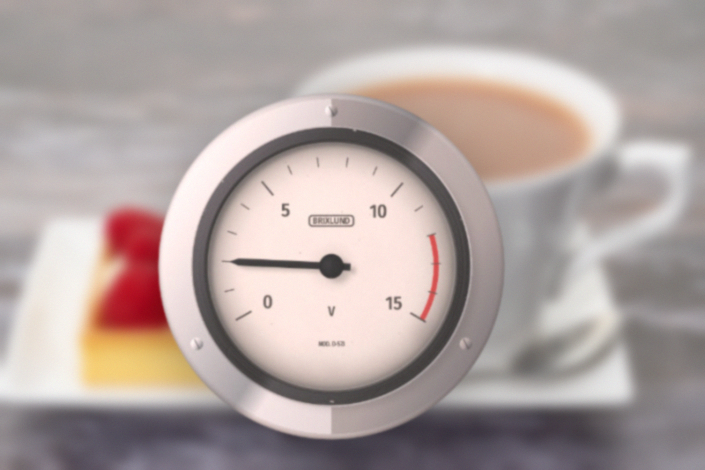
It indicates 2 V
